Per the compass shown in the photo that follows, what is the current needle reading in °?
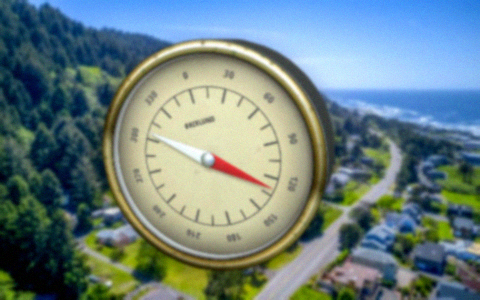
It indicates 127.5 °
